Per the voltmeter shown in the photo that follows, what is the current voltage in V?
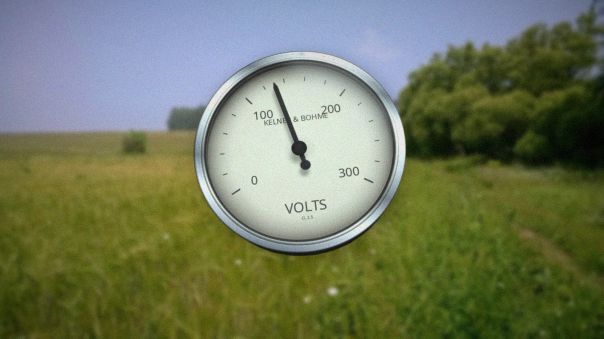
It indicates 130 V
